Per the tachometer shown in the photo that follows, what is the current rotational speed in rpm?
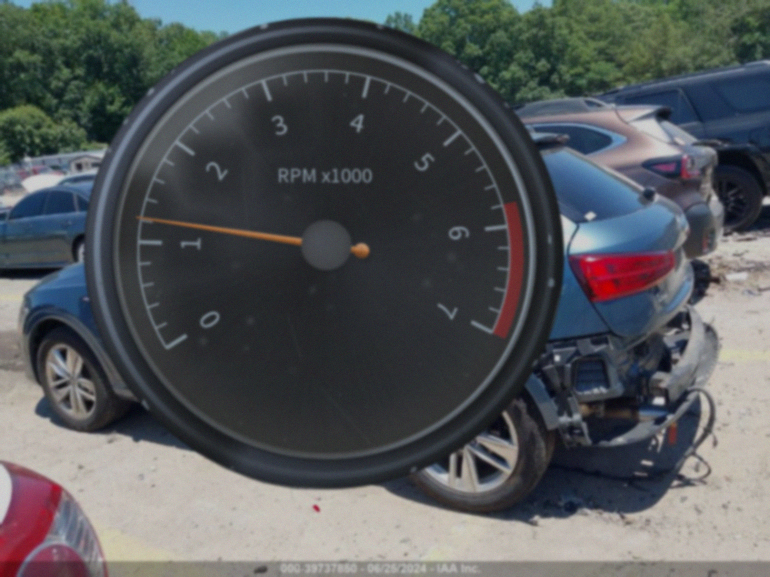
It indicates 1200 rpm
